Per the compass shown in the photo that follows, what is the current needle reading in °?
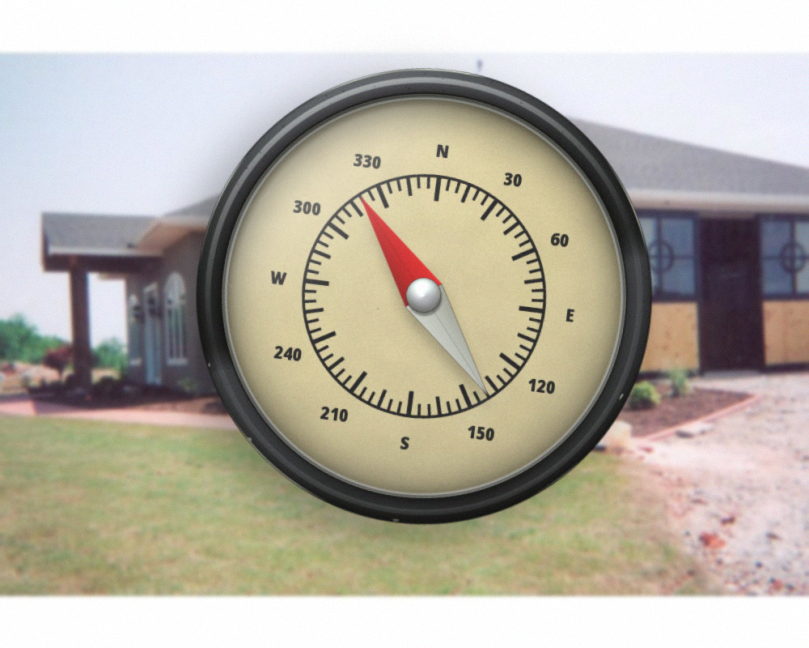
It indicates 320 °
